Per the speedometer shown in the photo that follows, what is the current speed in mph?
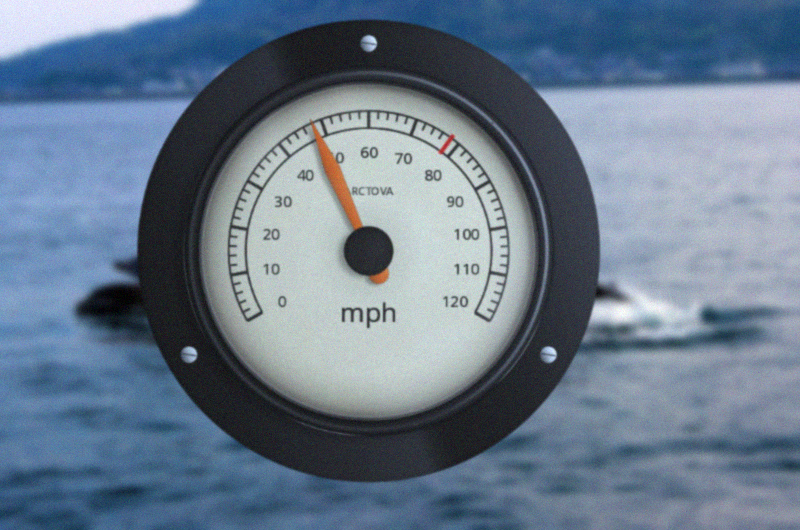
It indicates 48 mph
